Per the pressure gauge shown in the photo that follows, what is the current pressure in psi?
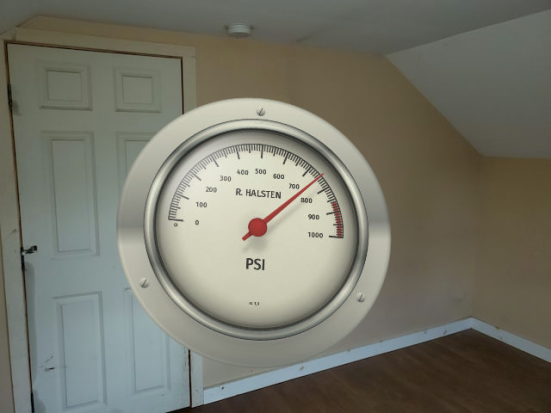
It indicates 750 psi
